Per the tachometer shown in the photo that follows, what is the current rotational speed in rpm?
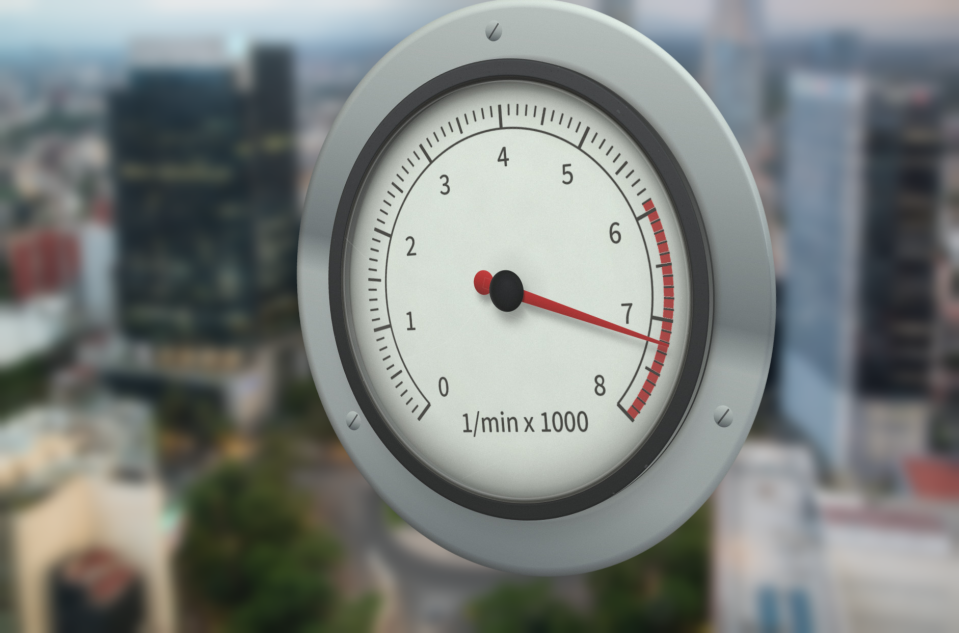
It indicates 7200 rpm
